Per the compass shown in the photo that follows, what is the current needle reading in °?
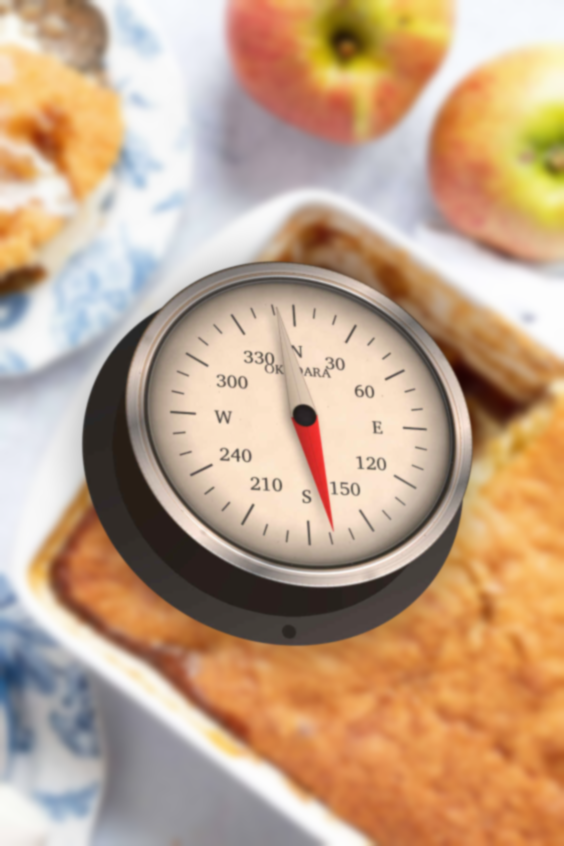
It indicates 170 °
